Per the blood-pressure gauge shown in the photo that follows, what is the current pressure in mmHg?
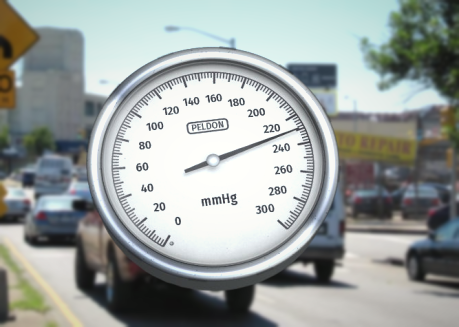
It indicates 230 mmHg
